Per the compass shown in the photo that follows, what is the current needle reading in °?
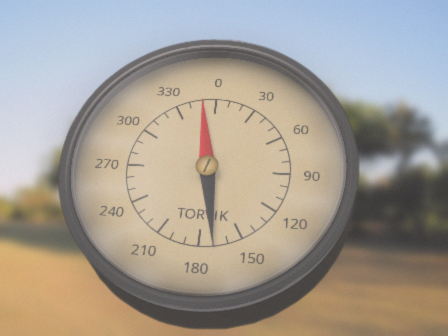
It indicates 350 °
